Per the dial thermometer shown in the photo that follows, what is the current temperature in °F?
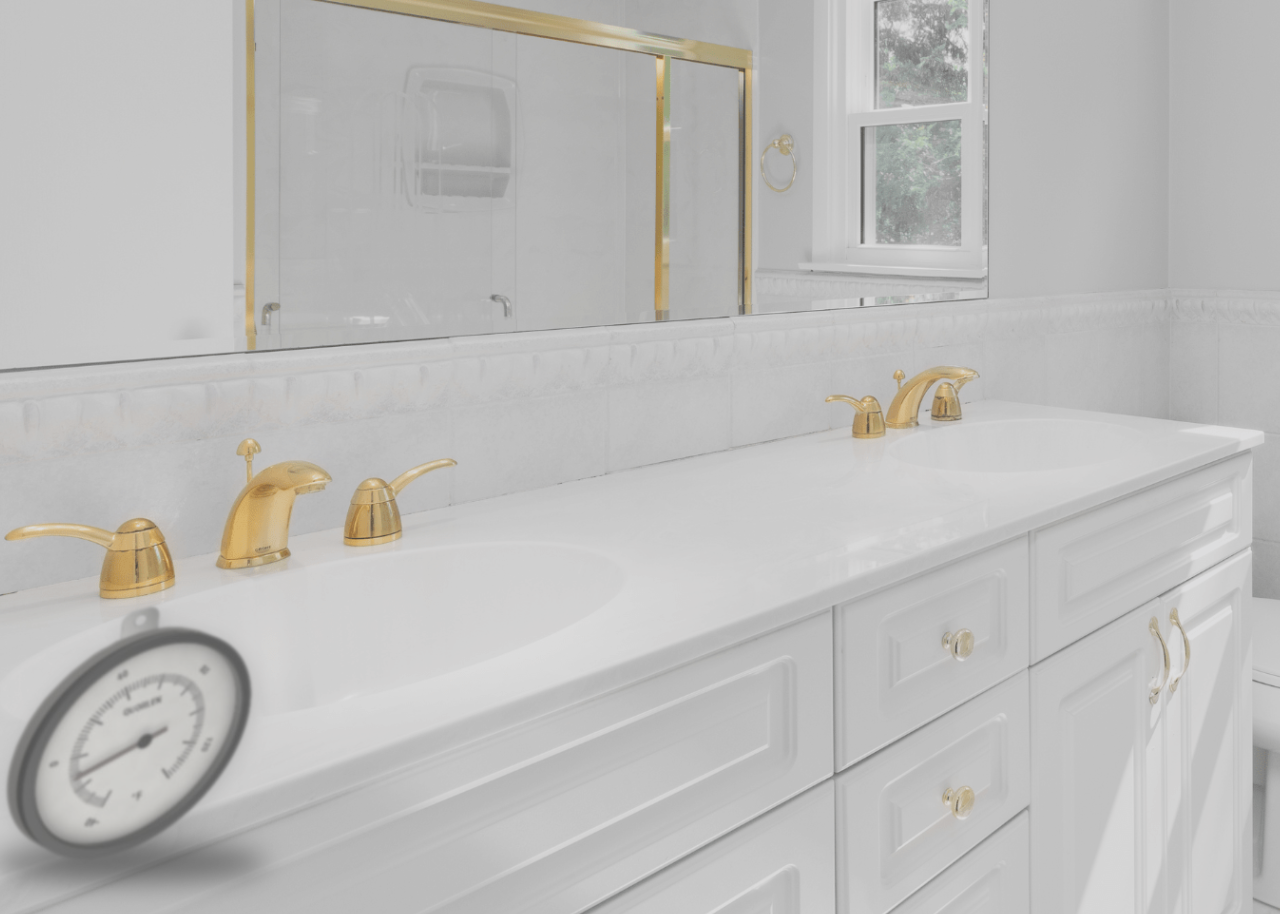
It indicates -10 °F
